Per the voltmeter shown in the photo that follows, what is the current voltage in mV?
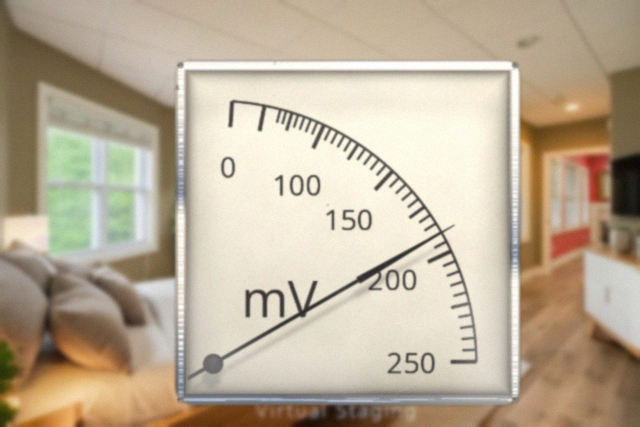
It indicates 190 mV
